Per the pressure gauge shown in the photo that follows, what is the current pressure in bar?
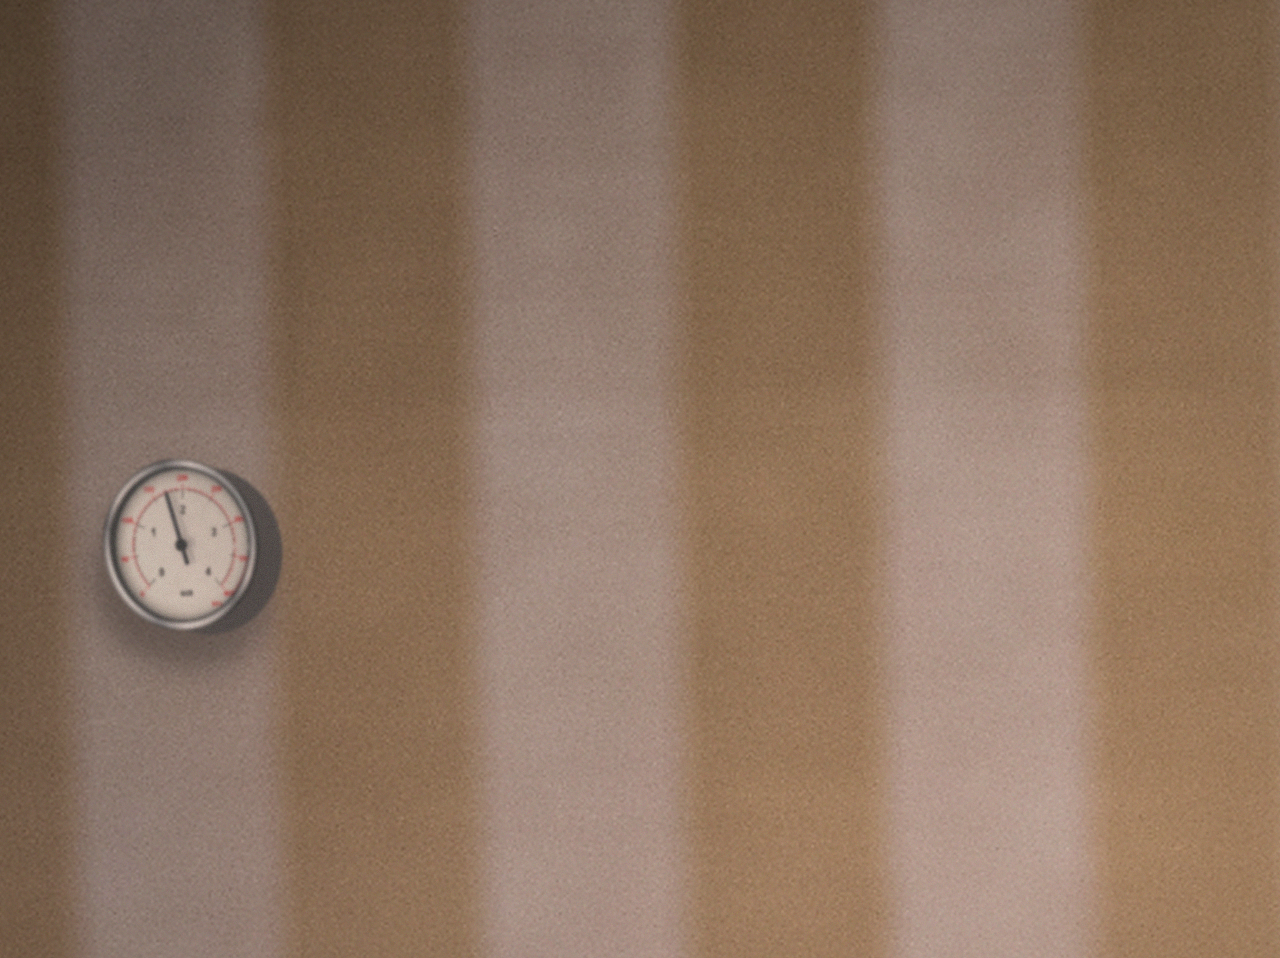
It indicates 1.75 bar
